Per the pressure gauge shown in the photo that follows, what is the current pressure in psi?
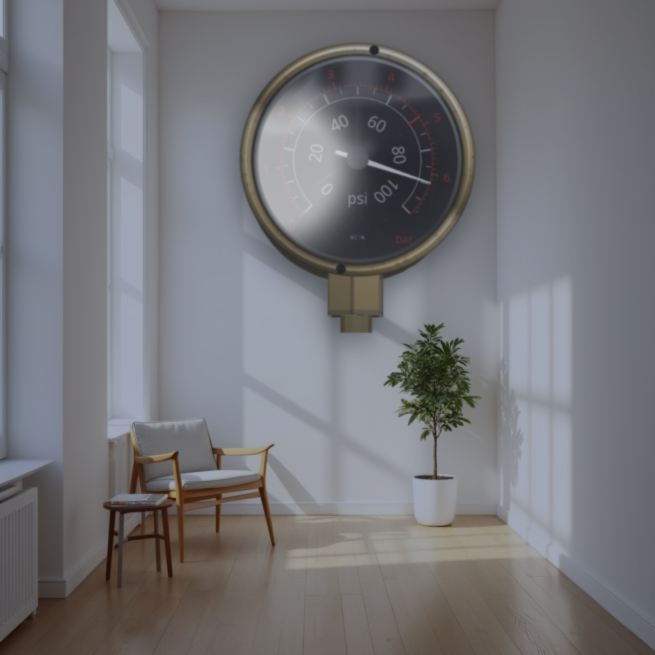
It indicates 90 psi
